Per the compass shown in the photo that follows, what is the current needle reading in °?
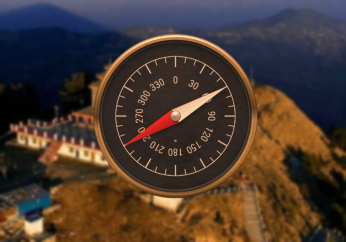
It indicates 240 °
